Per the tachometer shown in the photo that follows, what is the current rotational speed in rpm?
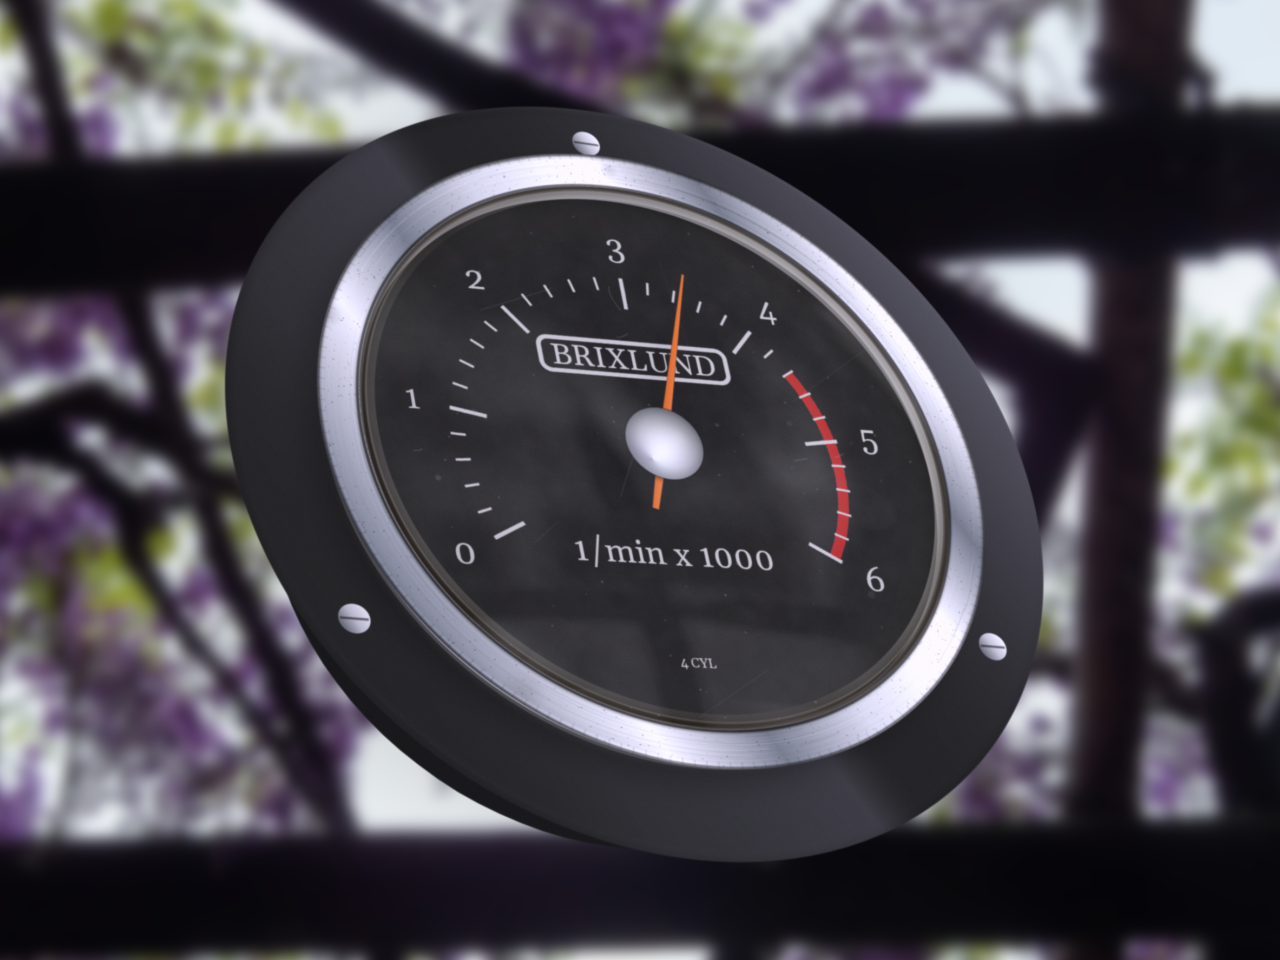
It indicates 3400 rpm
